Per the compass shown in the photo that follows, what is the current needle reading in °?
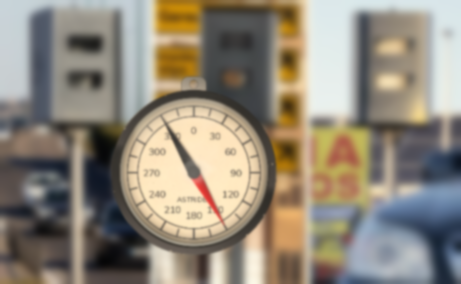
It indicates 150 °
